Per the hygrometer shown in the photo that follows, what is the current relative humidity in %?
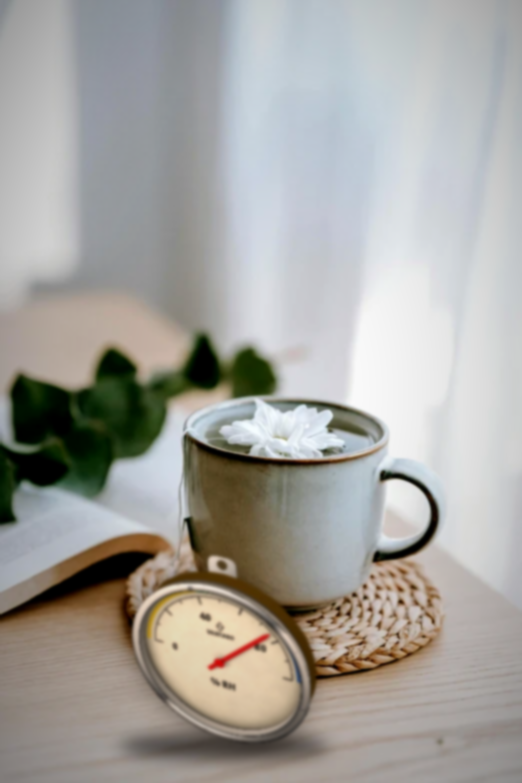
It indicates 75 %
